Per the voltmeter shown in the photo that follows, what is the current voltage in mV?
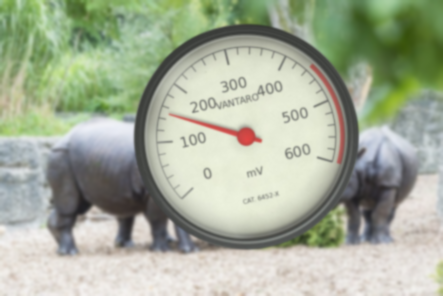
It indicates 150 mV
